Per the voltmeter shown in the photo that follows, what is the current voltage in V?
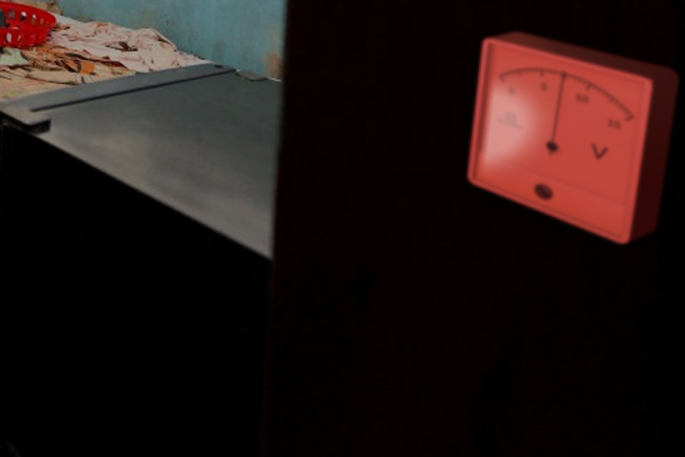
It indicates 7.5 V
